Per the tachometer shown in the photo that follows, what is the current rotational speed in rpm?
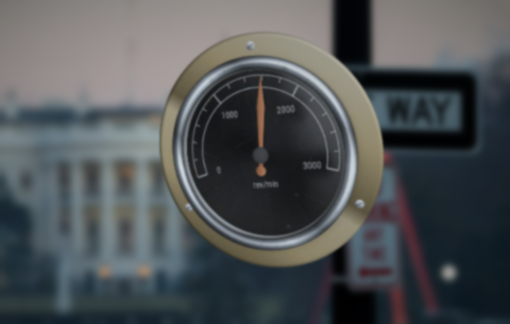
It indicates 1600 rpm
